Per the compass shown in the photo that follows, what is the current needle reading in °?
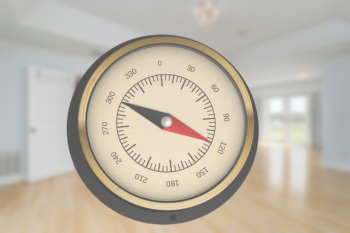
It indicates 120 °
